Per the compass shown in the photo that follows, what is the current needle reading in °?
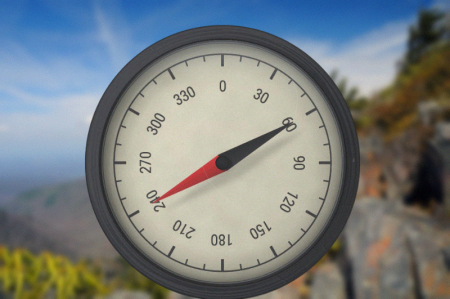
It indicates 240 °
